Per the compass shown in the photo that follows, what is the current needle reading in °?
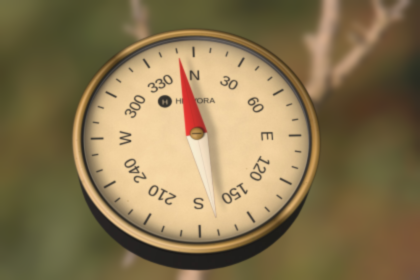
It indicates 350 °
